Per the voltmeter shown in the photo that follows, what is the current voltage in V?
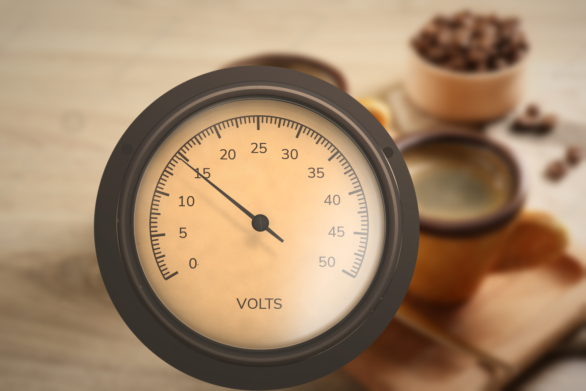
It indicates 14.5 V
